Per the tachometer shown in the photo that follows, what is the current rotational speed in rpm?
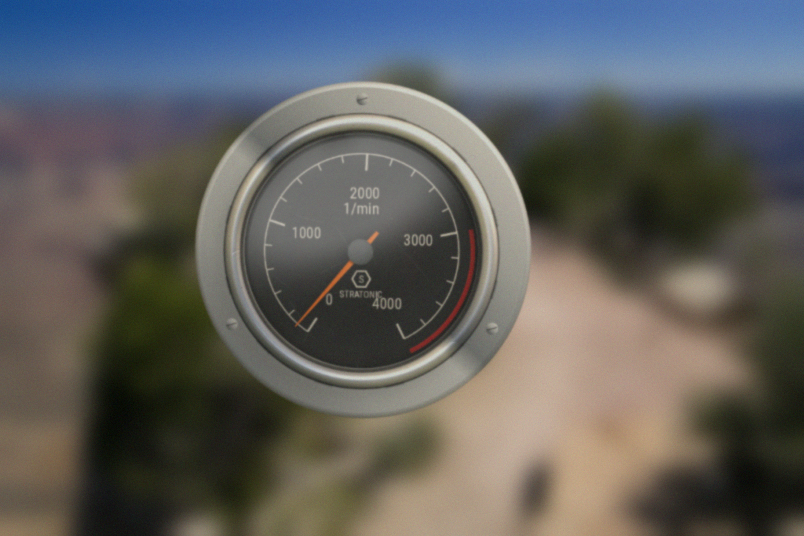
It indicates 100 rpm
